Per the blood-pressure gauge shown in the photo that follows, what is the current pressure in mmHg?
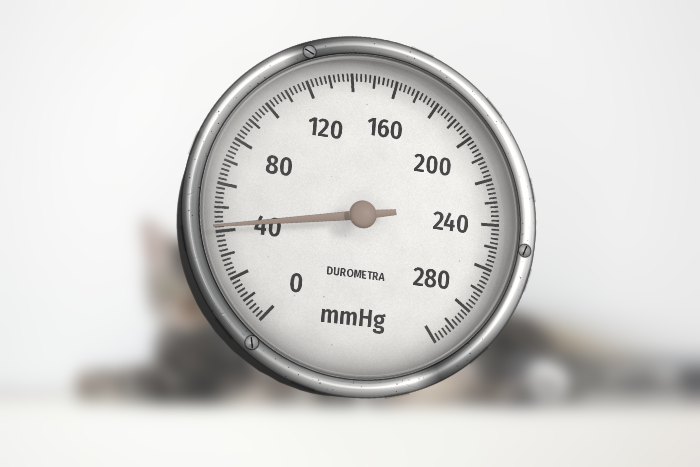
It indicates 42 mmHg
